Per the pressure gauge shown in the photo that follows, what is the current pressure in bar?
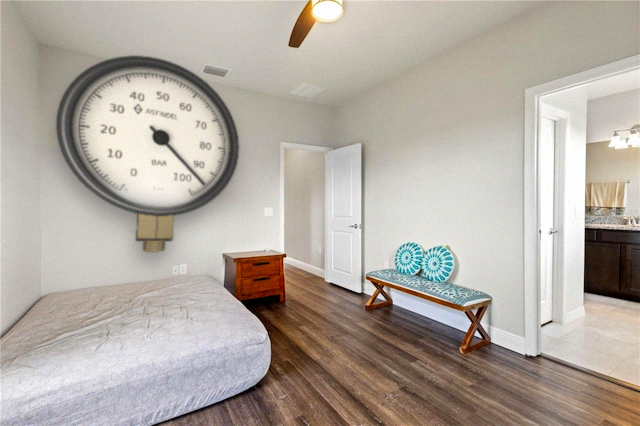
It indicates 95 bar
